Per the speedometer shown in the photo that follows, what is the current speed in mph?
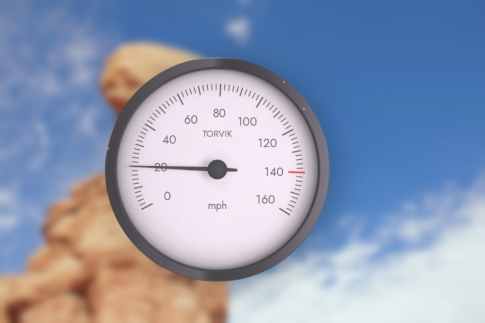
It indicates 20 mph
